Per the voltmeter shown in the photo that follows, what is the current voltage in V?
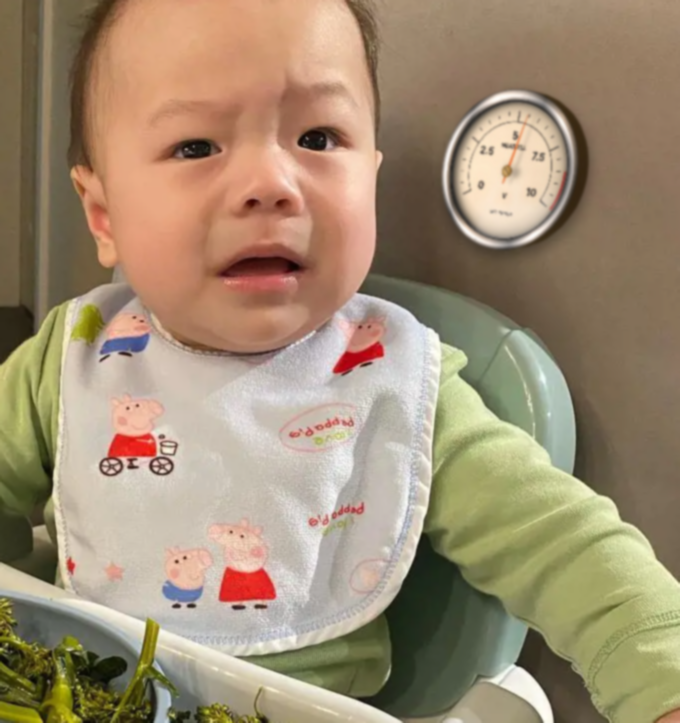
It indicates 5.5 V
